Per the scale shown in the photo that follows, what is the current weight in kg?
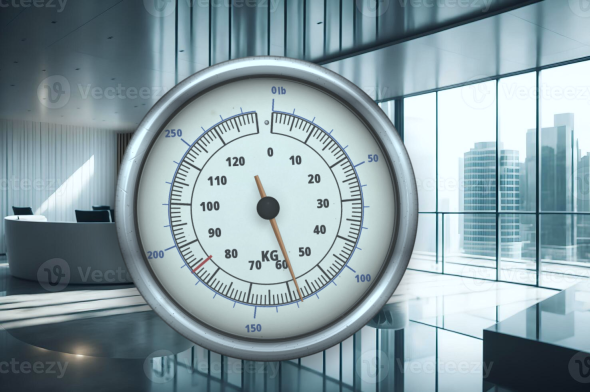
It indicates 58 kg
